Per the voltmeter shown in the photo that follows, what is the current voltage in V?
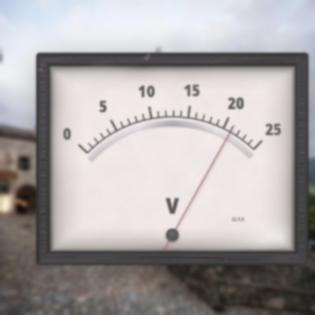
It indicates 21 V
